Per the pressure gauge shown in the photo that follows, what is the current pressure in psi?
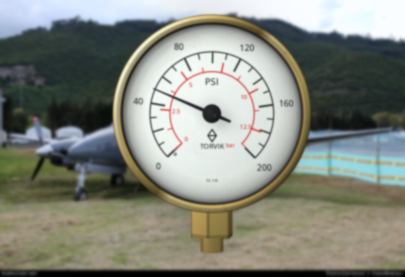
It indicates 50 psi
